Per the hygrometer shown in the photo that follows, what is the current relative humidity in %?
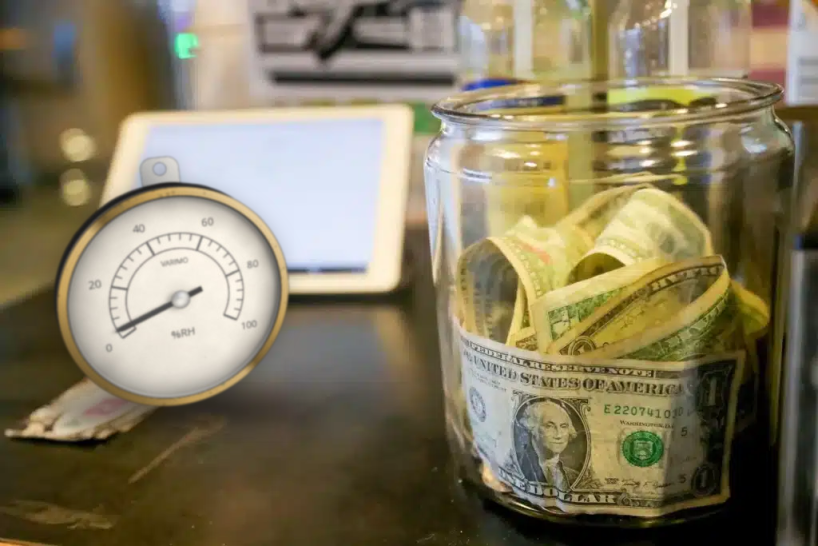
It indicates 4 %
